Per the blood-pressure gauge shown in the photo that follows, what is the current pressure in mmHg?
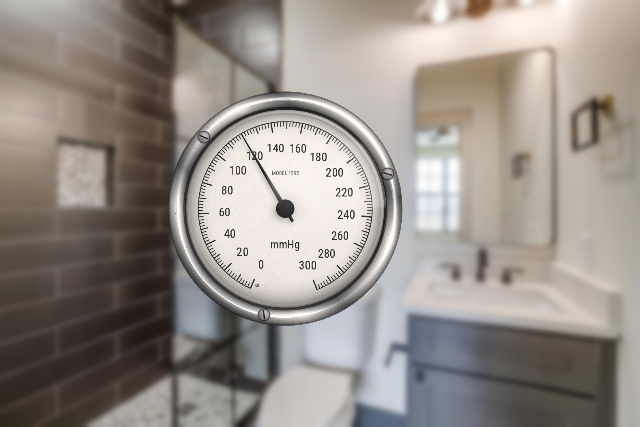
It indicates 120 mmHg
